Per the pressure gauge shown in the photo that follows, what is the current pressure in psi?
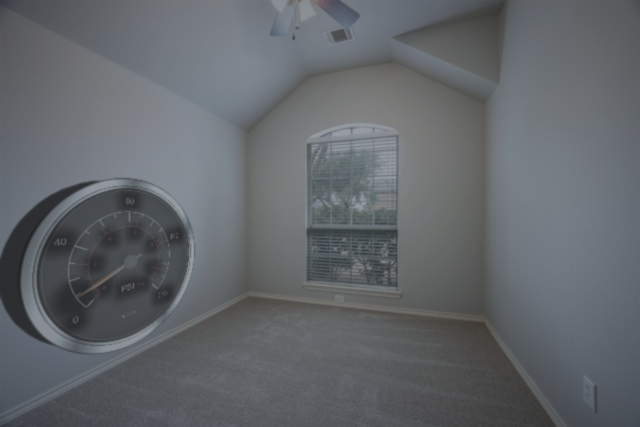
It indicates 10 psi
